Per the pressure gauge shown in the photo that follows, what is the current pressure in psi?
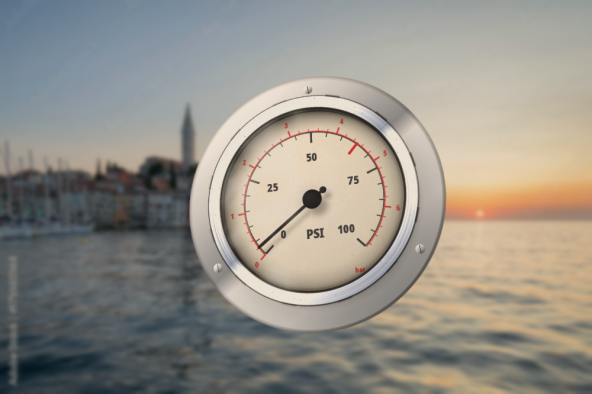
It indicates 2.5 psi
